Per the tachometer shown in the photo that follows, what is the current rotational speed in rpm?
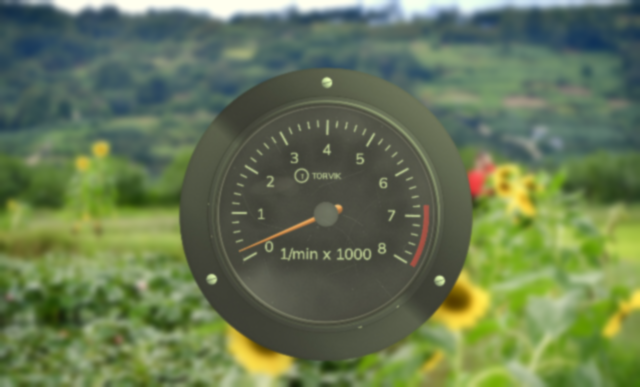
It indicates 200 rpm
